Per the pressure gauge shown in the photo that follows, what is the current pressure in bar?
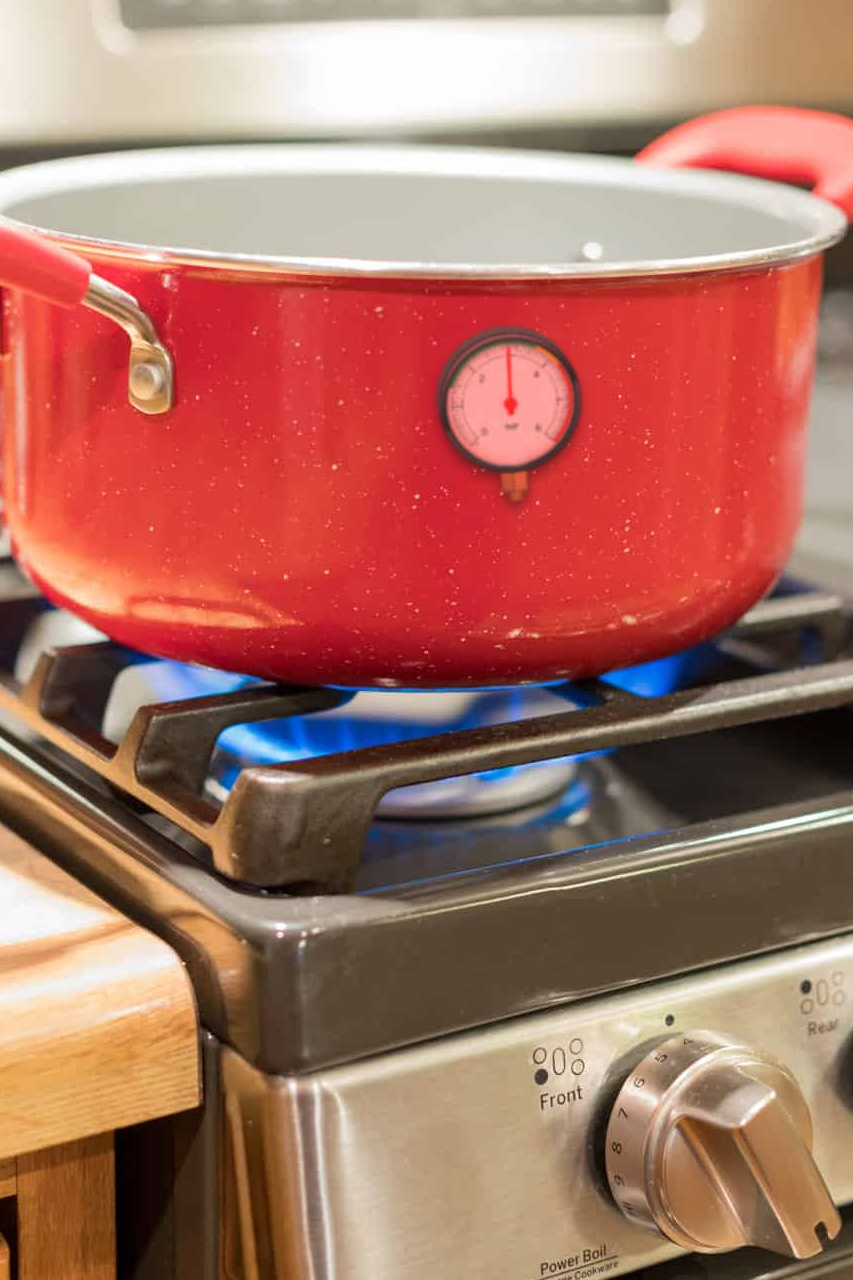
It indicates 3 bar
